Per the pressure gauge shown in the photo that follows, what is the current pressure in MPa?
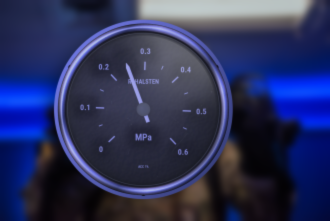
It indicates 0.25 MPa
